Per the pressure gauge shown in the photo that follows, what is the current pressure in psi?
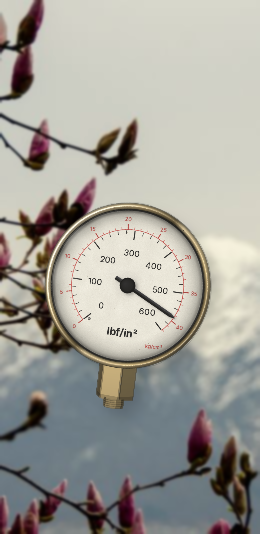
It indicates 560 psi
